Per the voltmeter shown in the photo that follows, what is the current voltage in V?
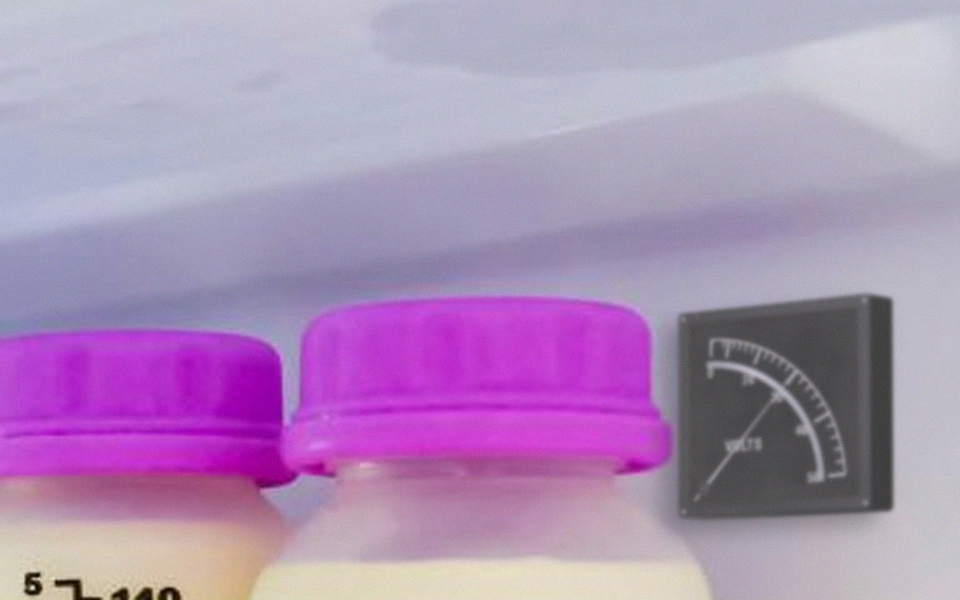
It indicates 30 V
